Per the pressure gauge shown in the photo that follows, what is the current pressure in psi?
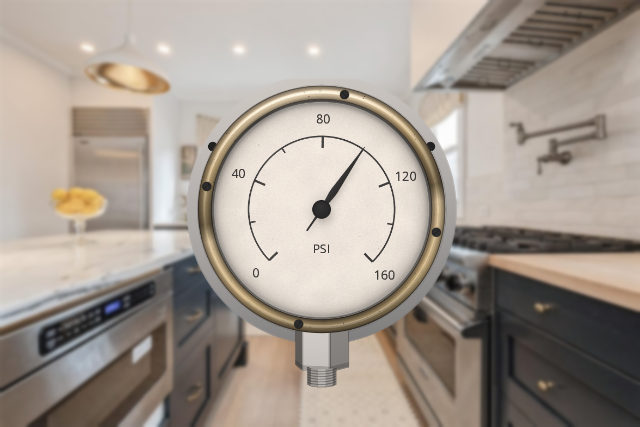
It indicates 100 psi
